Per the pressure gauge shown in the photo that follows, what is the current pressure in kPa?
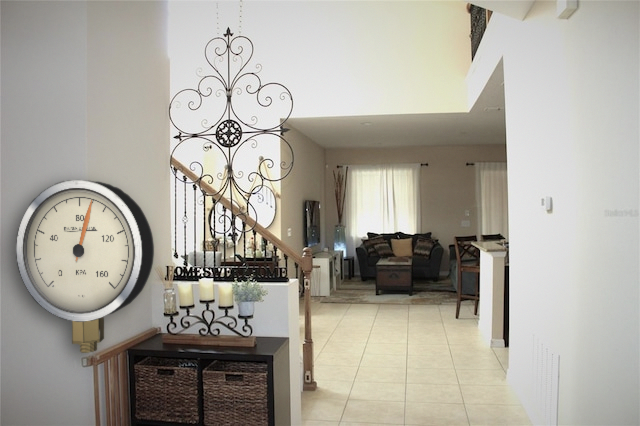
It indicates 90 kPa
